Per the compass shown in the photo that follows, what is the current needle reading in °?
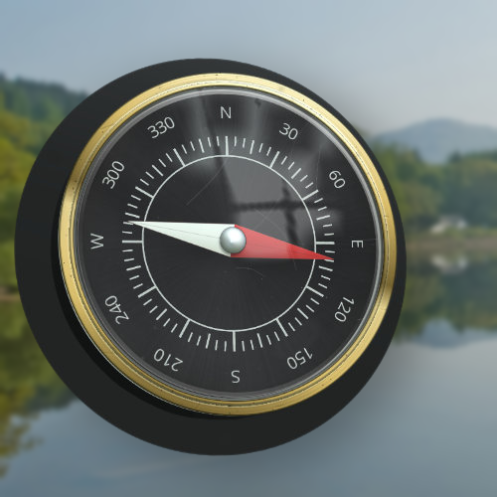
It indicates 100 °
